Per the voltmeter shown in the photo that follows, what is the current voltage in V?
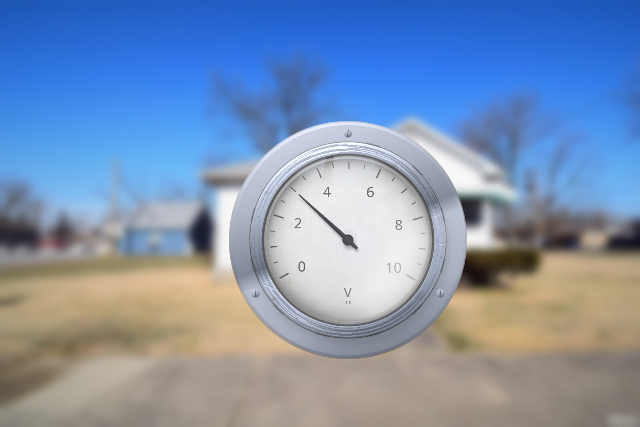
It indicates 3 V
